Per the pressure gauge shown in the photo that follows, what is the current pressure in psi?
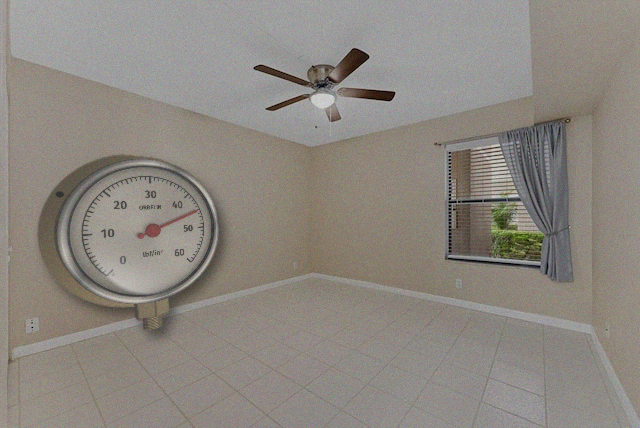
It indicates 45 psi
